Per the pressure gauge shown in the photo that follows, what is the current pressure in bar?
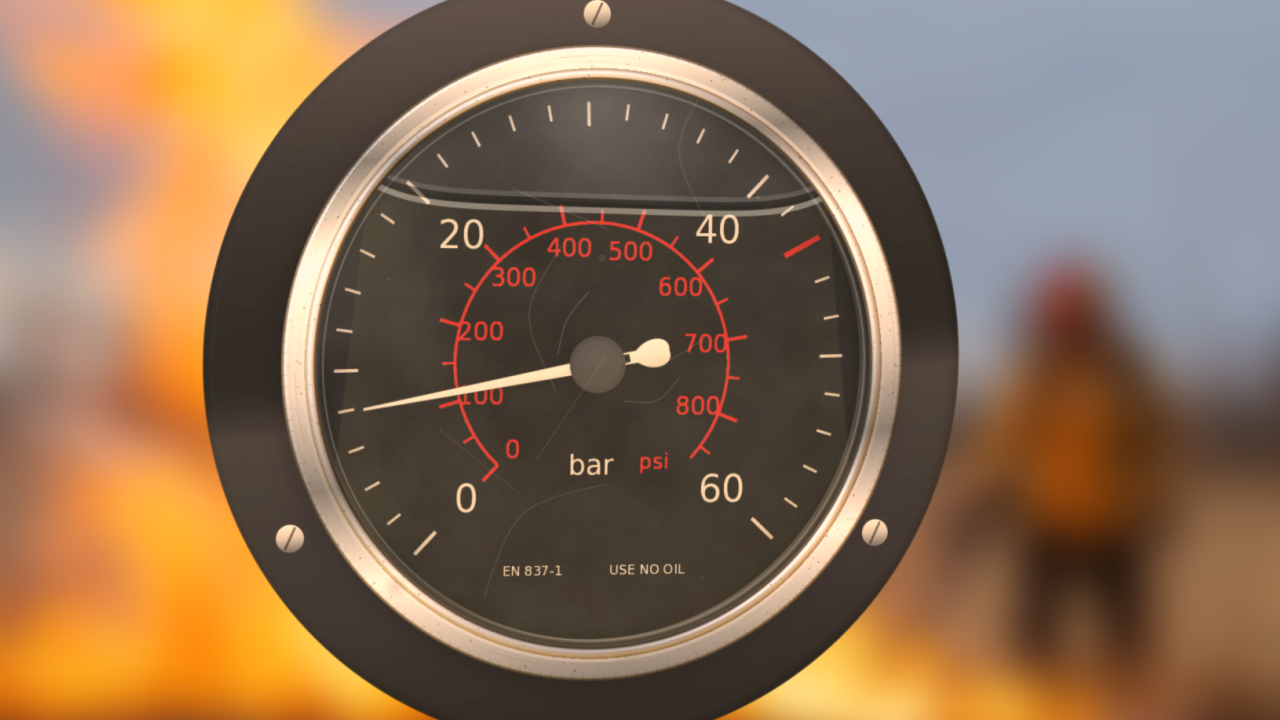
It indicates 8 bar
